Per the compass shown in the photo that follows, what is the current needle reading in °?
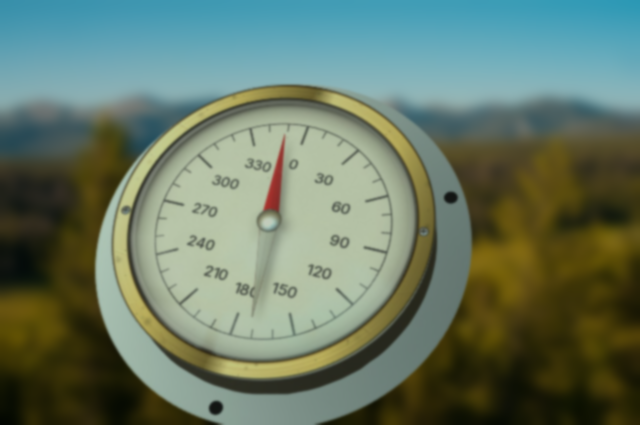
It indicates 350 °
